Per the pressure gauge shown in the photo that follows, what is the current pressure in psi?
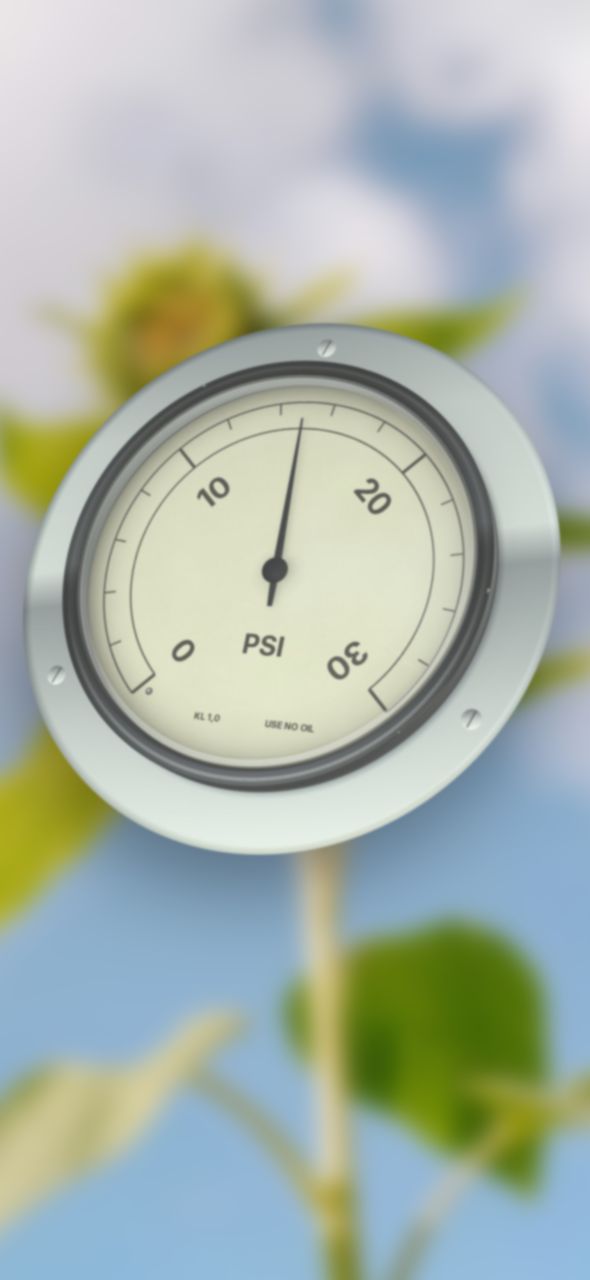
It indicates 15 psi
